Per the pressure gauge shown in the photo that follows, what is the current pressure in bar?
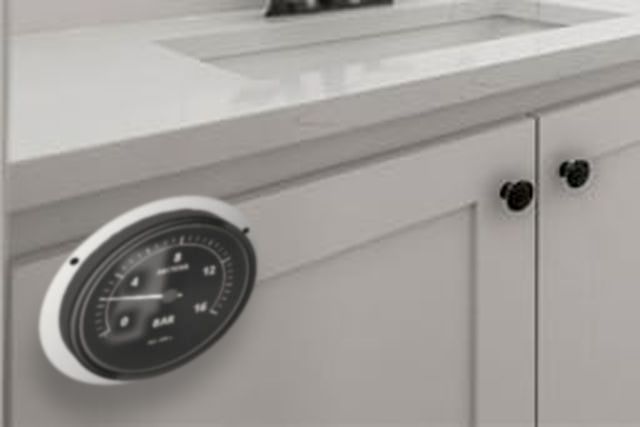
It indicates 2.5 bar
